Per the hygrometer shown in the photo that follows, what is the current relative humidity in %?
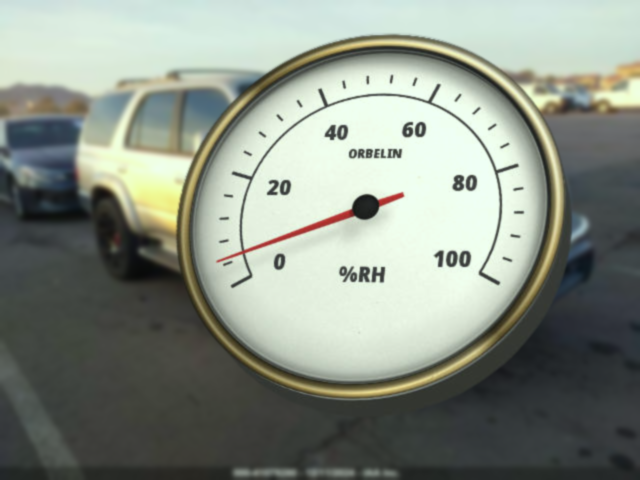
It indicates 4 %
